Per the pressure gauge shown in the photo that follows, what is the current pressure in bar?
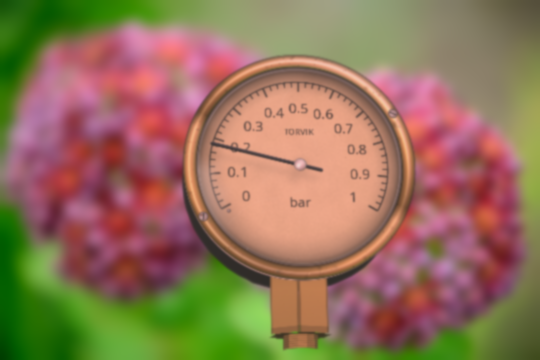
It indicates 0.18 bar
